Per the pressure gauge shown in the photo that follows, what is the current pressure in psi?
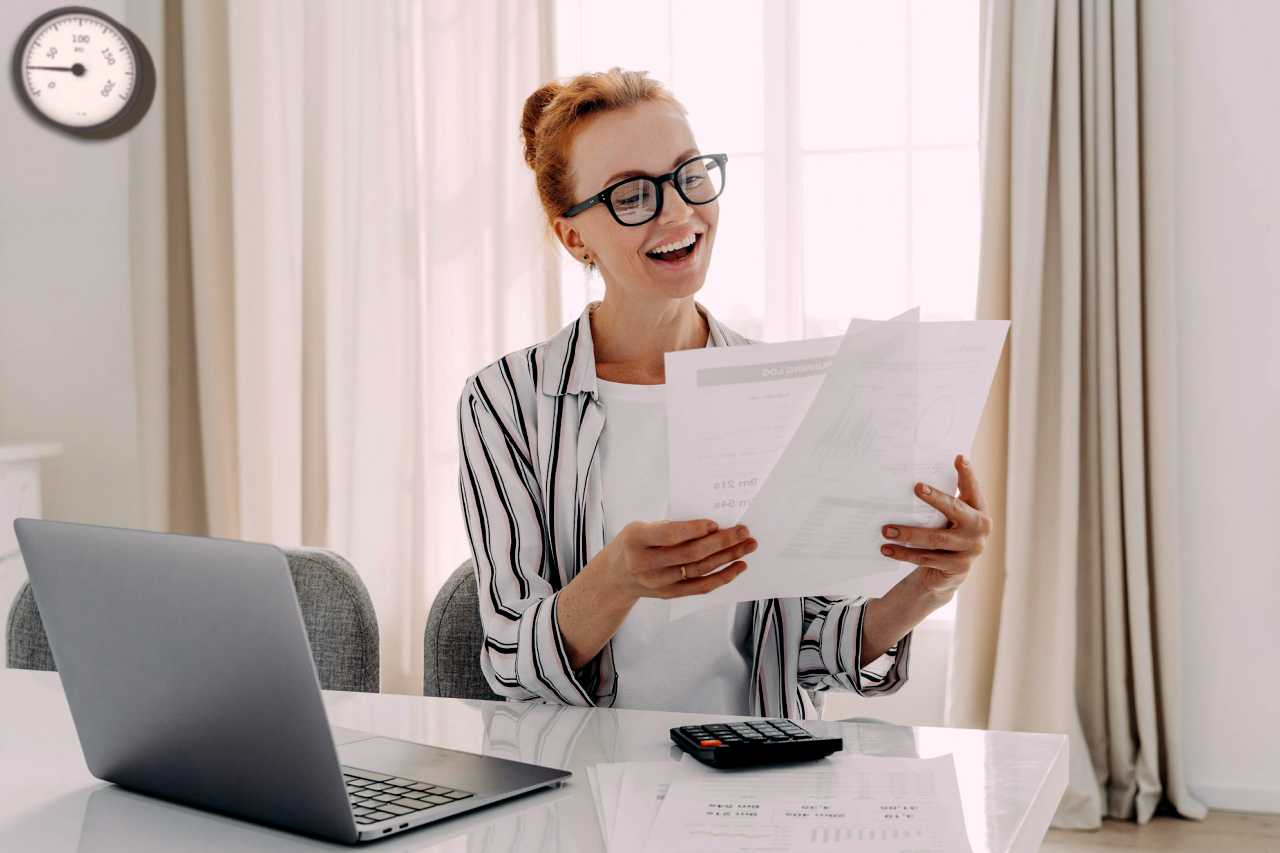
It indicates 25 psi
